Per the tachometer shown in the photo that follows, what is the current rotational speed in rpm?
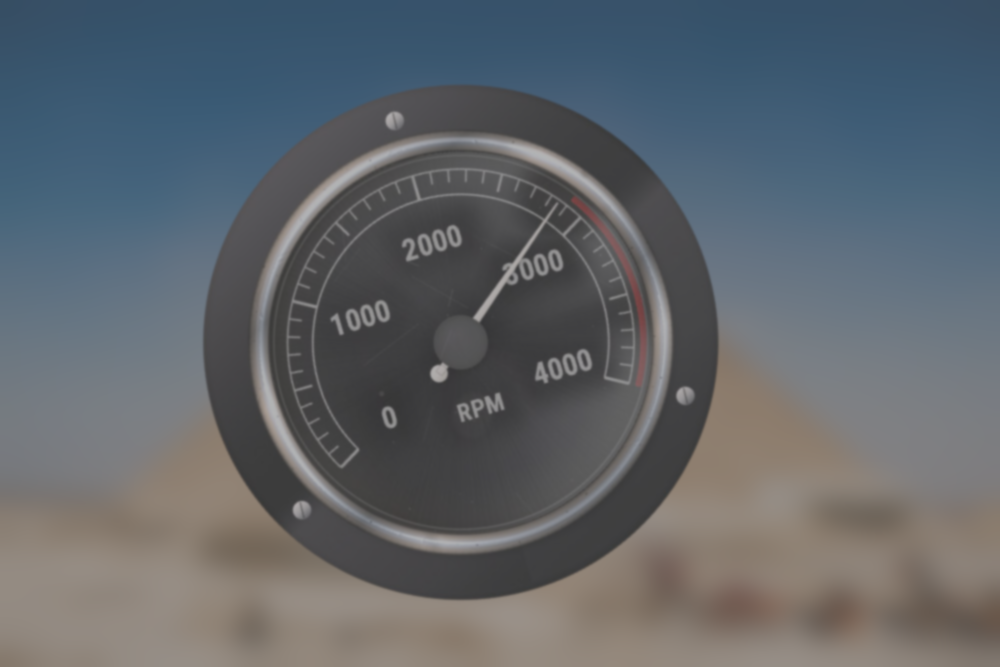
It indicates 2850 rpm
